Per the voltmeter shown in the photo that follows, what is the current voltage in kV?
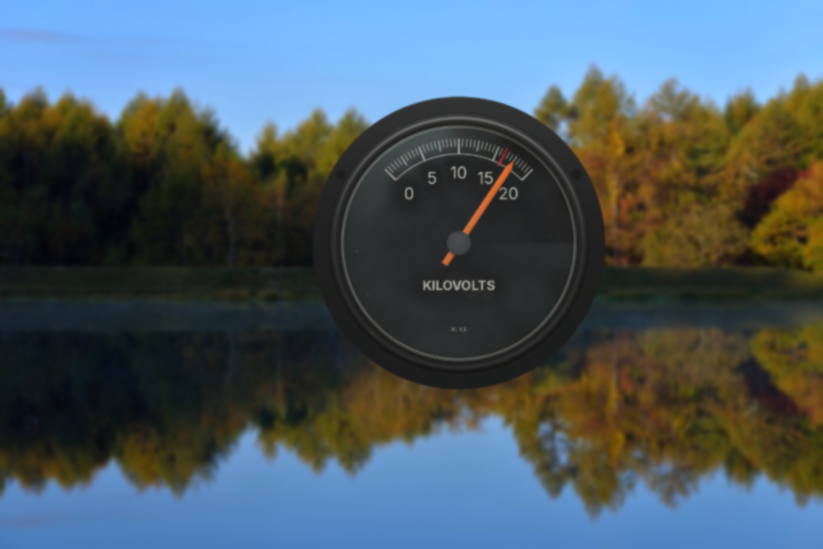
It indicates 17.5 kV
